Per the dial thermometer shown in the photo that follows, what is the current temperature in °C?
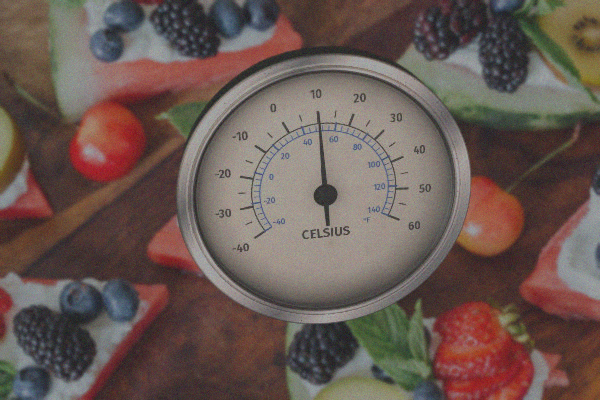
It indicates 10 °C
